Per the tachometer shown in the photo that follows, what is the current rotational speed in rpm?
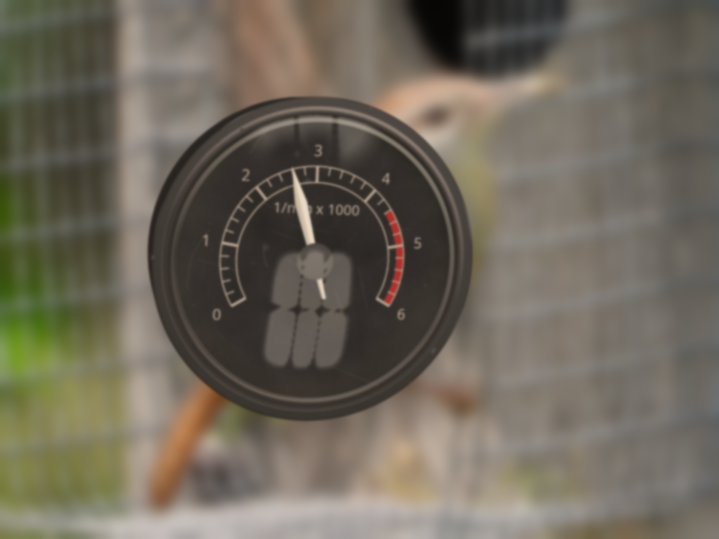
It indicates 2600 rpm
